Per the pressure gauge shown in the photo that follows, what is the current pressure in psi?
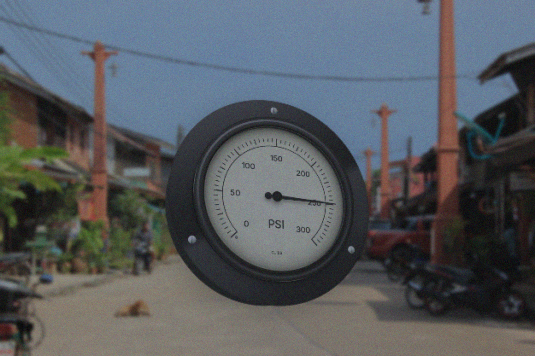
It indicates 250 psi
